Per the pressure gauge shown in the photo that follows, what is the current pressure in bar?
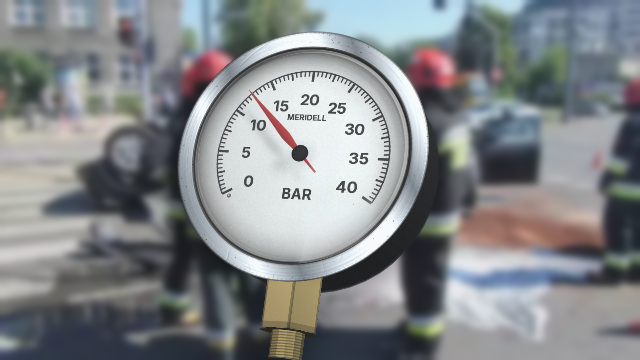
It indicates 12.5 bar
